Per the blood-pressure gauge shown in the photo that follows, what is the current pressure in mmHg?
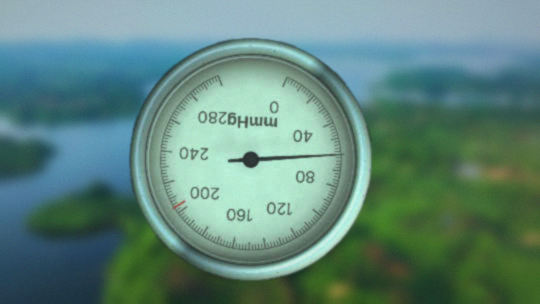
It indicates 60 mmHg
